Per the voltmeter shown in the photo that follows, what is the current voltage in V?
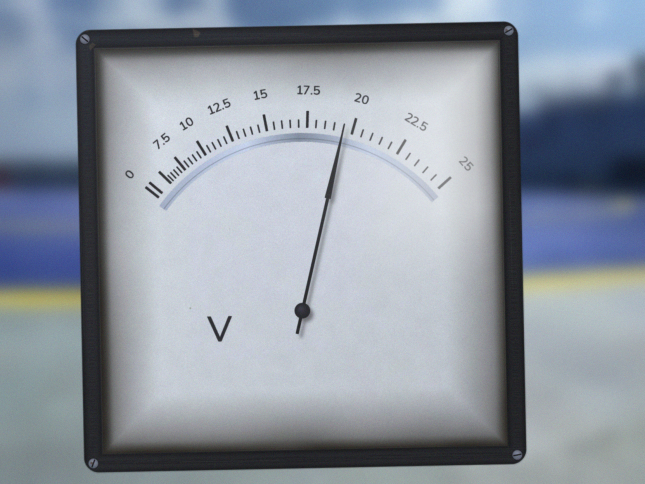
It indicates 19.5 V
